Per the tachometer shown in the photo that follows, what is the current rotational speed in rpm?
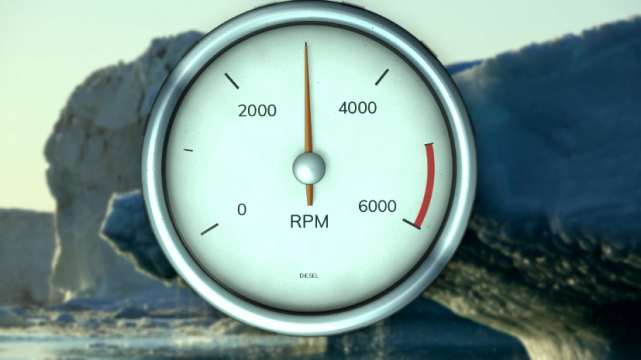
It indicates 3000 rpm
